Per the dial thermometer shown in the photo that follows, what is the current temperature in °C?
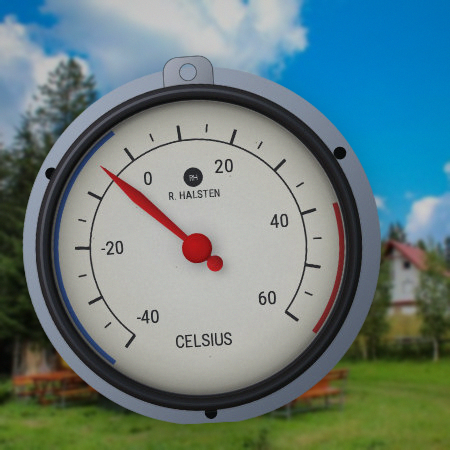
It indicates -5 °C
